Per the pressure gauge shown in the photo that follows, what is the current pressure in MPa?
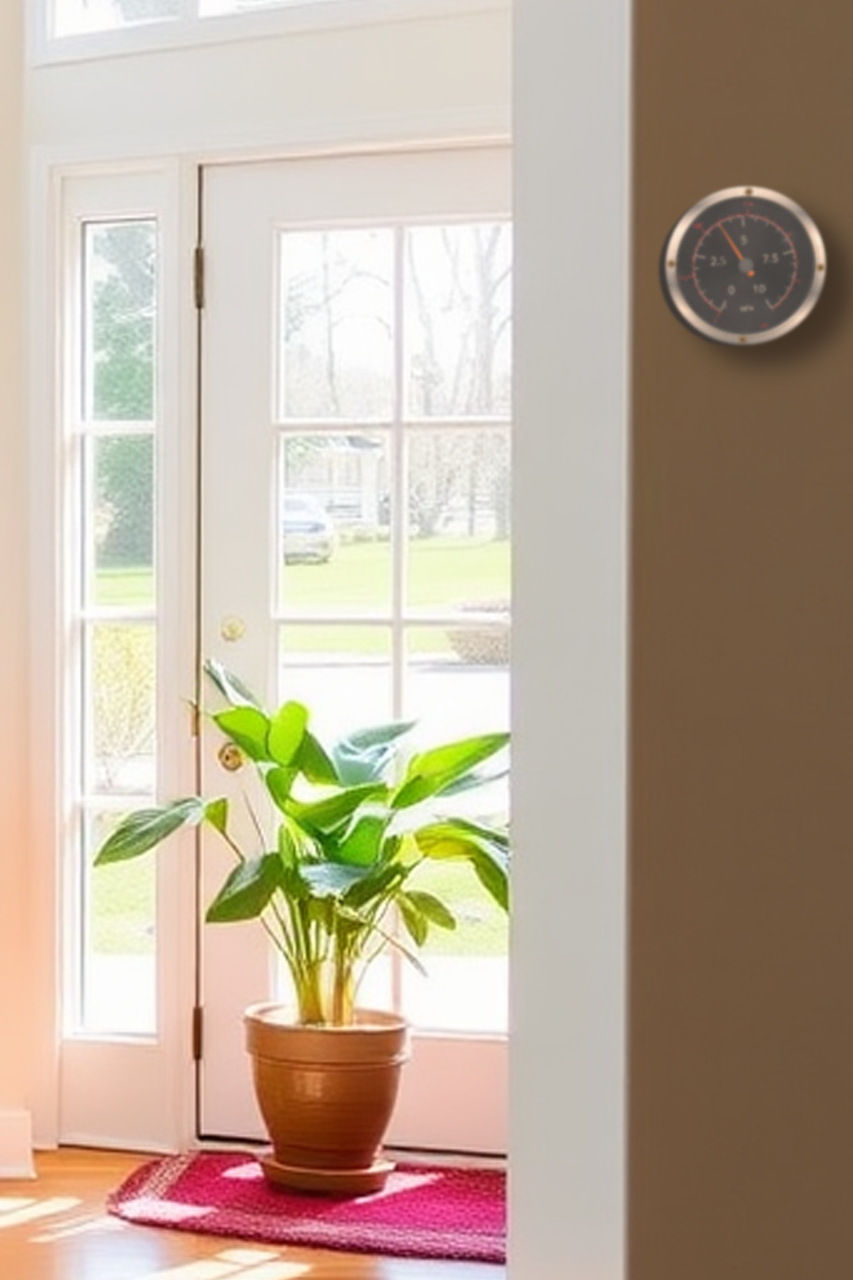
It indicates 4 MPa
